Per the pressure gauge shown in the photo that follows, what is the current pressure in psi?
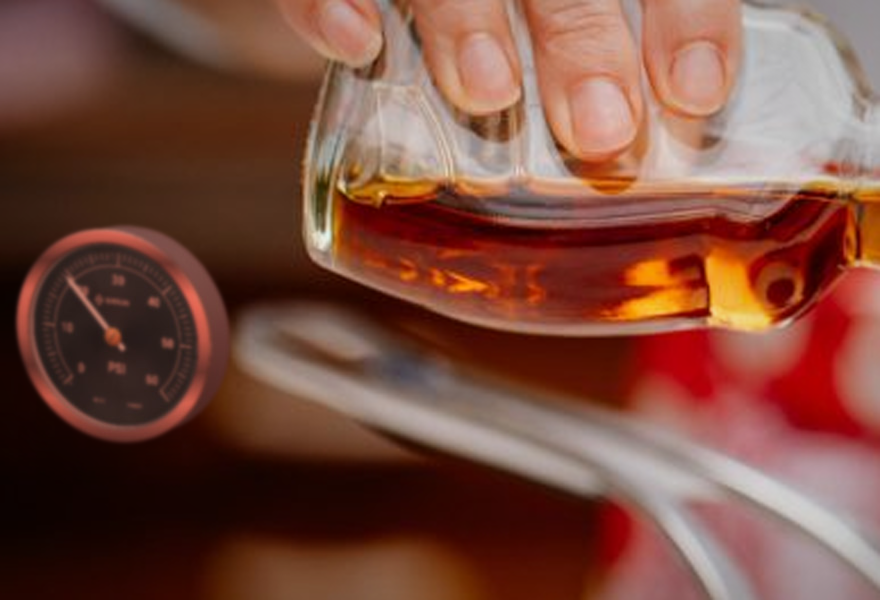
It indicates 20 psi
